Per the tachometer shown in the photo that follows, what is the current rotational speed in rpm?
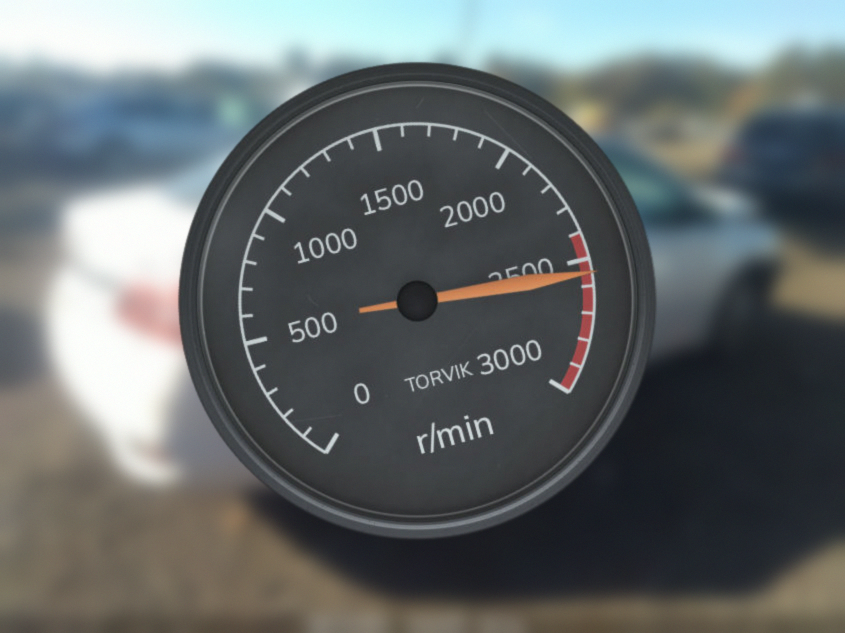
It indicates 2550 rpm
